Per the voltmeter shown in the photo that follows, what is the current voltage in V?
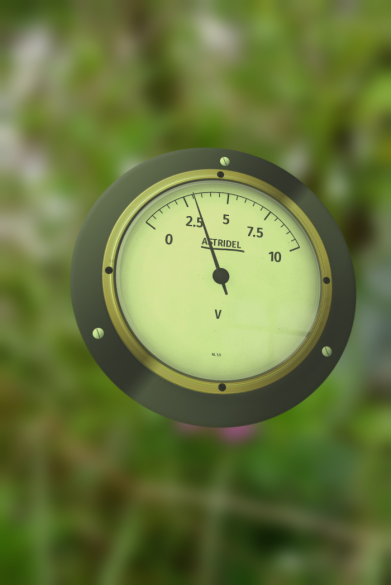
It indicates 3 V
